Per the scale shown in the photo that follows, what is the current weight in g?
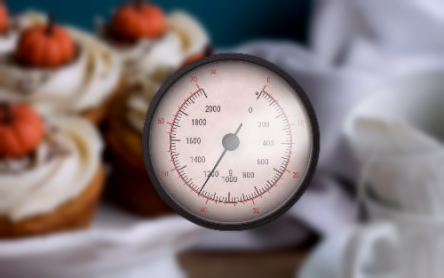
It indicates 1200 g
